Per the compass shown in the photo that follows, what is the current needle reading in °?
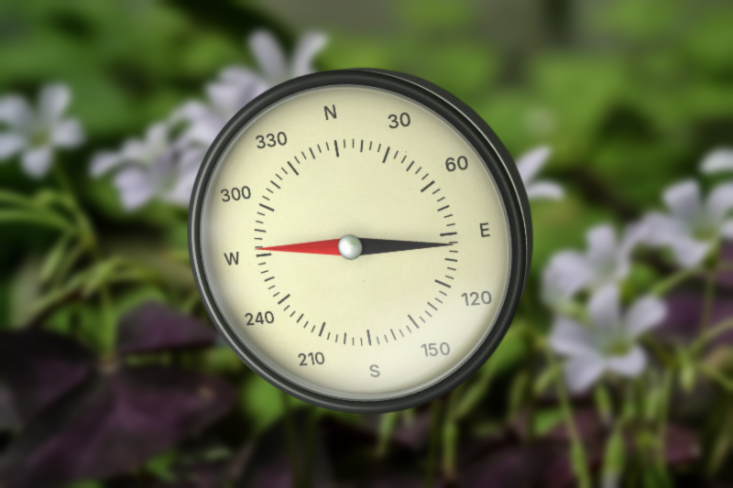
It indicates 275 °
